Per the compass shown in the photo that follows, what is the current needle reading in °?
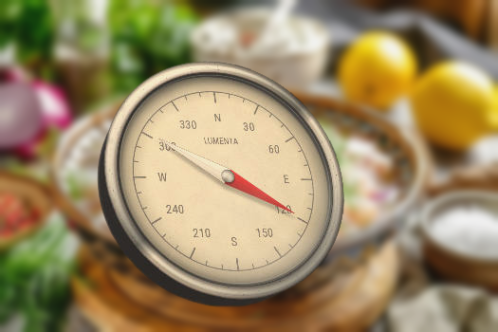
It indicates 120 °
